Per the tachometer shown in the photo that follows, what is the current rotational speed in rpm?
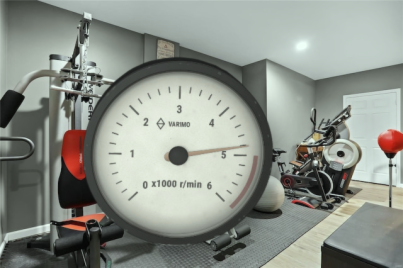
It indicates 4800 rpm
